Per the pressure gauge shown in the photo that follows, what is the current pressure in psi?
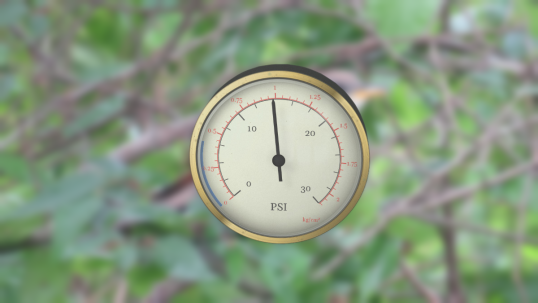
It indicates 14 psi
